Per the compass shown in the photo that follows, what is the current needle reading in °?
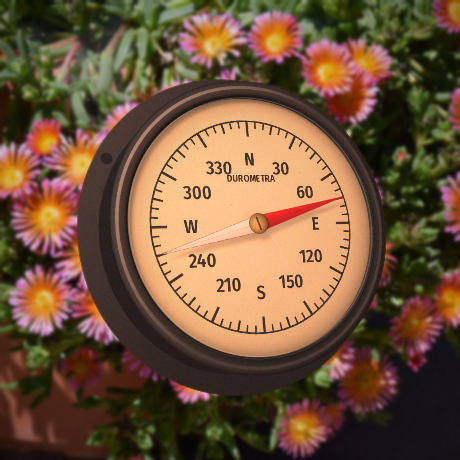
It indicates 75 °
